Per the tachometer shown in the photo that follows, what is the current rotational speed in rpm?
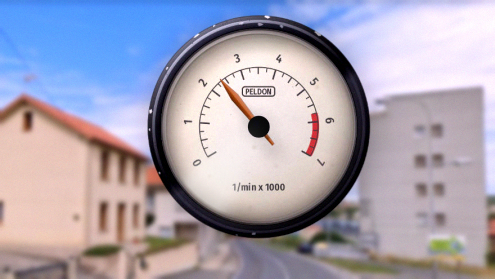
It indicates 2375 rpm
